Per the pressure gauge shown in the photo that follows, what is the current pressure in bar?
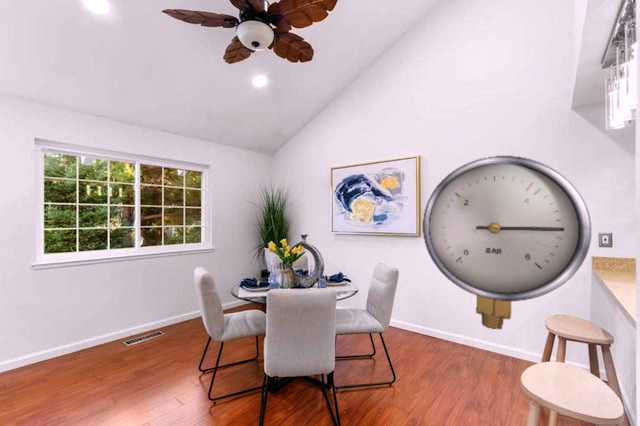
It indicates 5 bar
